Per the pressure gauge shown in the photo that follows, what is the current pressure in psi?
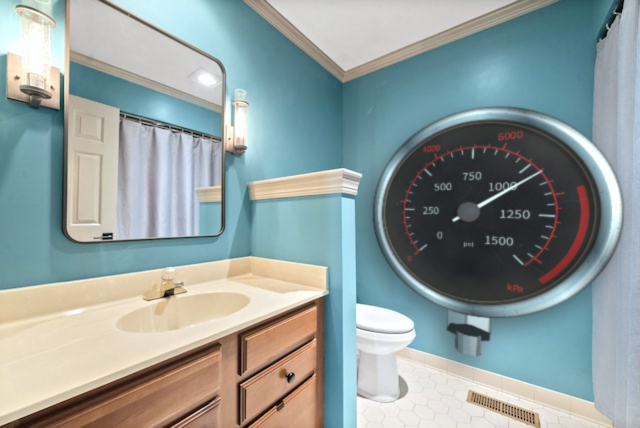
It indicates 1050 psi
